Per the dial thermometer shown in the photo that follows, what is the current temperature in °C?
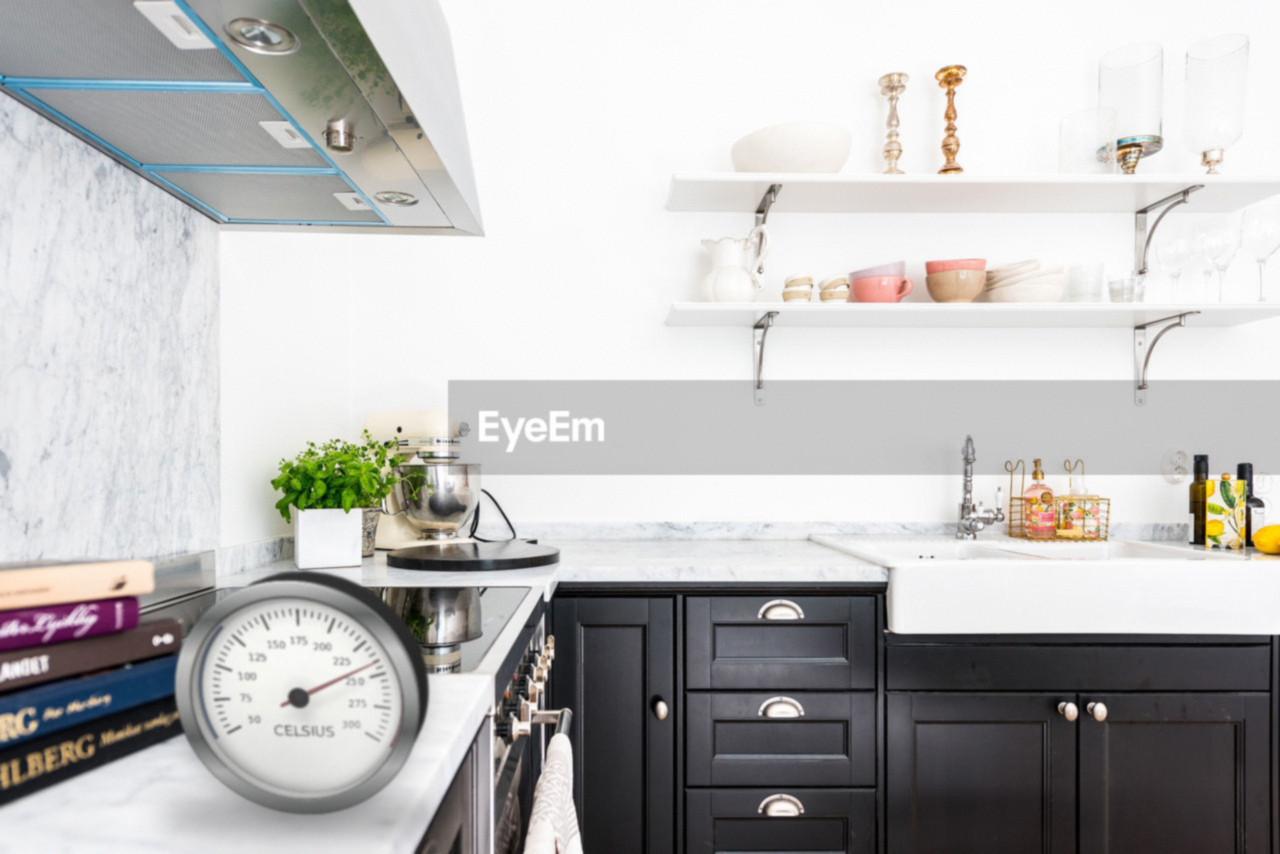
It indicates 240 °C
